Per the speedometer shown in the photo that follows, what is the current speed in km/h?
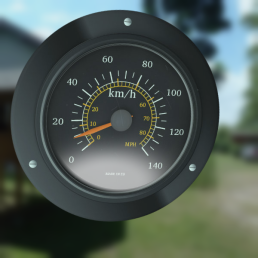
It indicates 10 km/h
